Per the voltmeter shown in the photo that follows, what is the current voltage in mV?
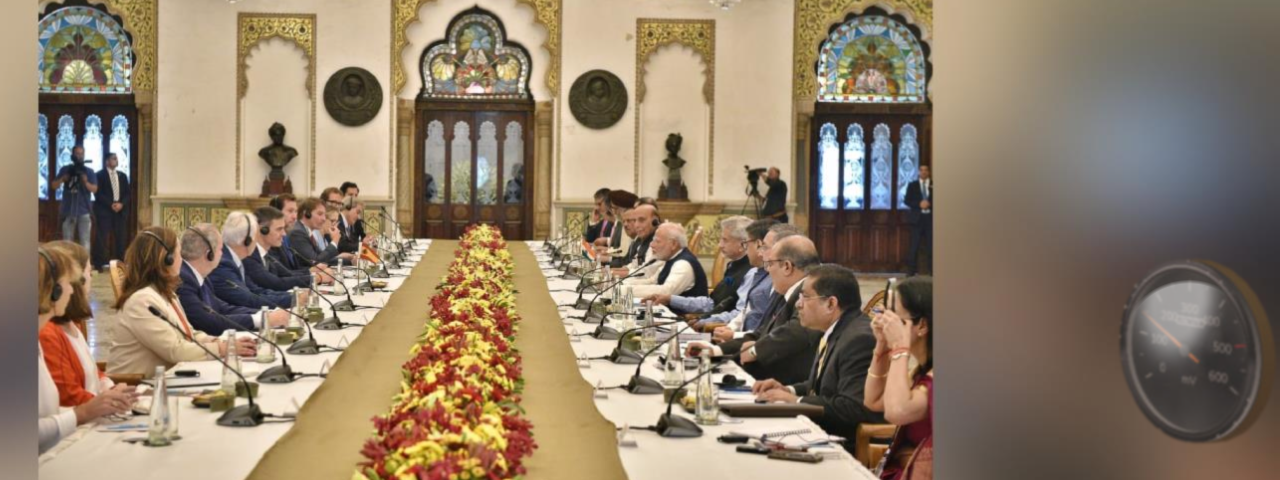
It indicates 150 mV
